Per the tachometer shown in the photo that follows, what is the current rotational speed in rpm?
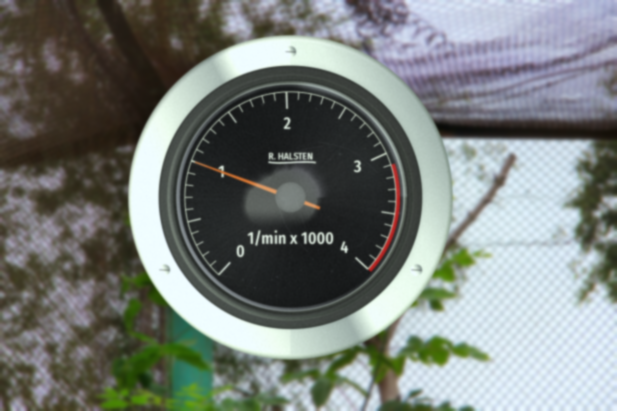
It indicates 1000 rpm
